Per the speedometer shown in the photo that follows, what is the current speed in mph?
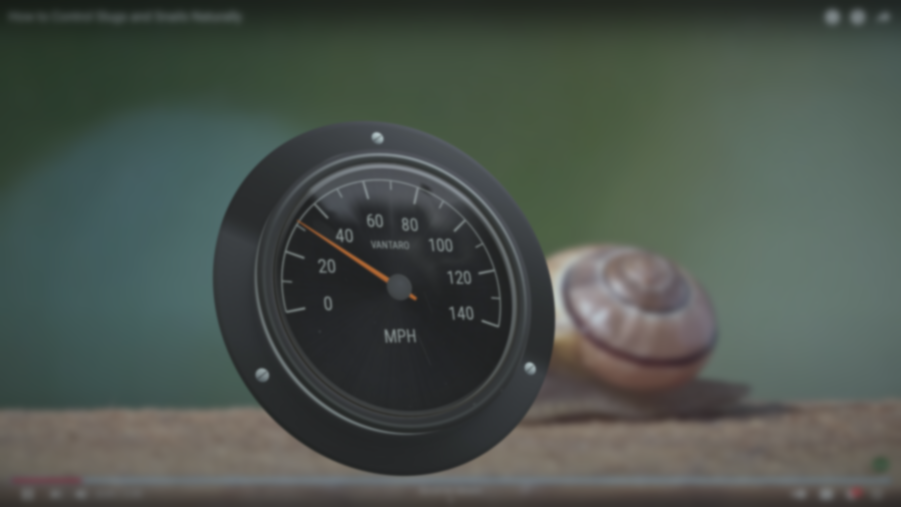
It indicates 30 mph
